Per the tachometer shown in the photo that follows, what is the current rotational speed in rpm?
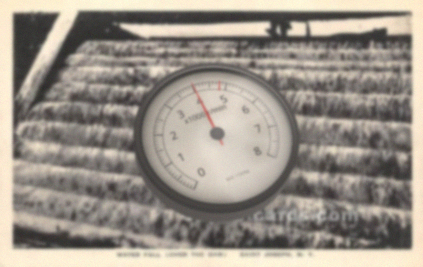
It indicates 4000 rpm
